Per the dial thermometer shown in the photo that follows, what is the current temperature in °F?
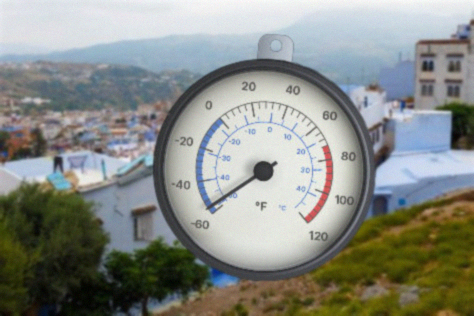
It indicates -56 °F
